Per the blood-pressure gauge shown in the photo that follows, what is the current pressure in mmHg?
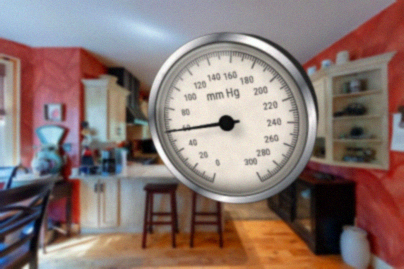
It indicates 60 mmHg
